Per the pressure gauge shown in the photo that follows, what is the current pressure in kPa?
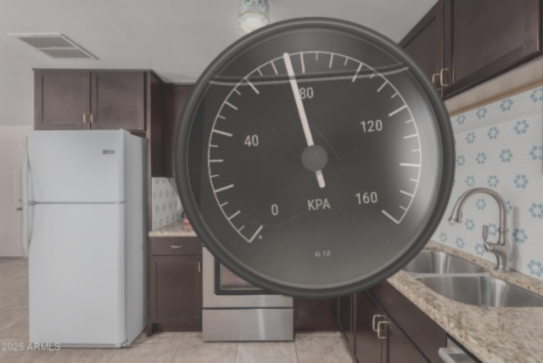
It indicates 75 kPa
